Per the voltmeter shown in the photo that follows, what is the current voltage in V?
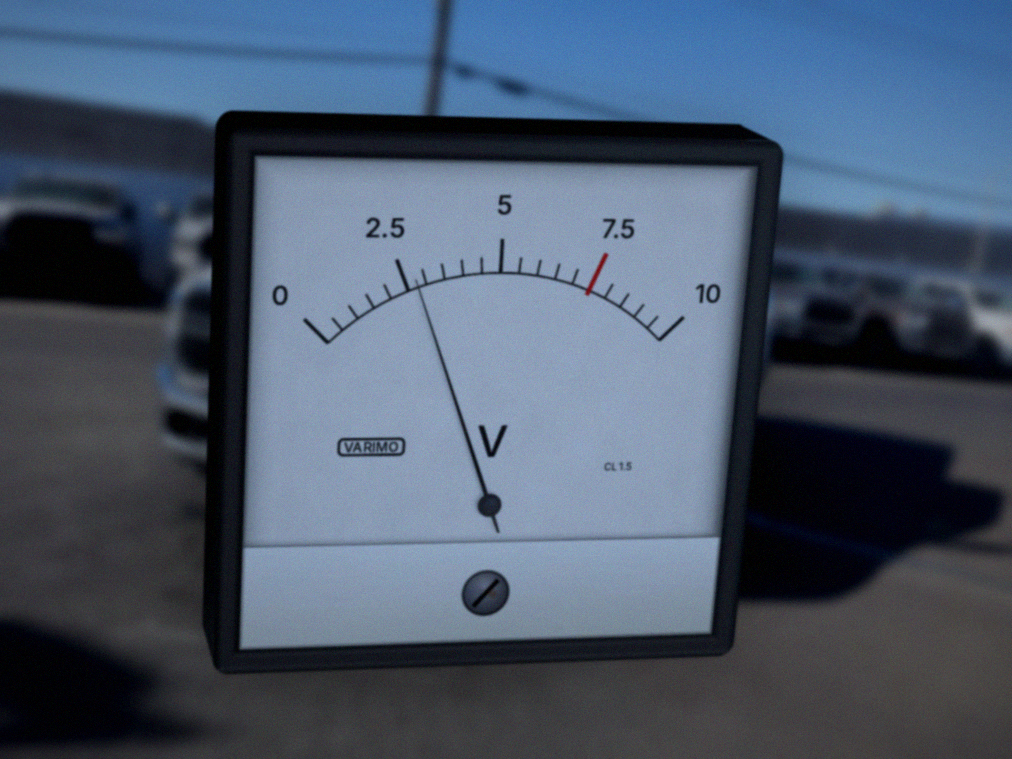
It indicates 2.75 V
